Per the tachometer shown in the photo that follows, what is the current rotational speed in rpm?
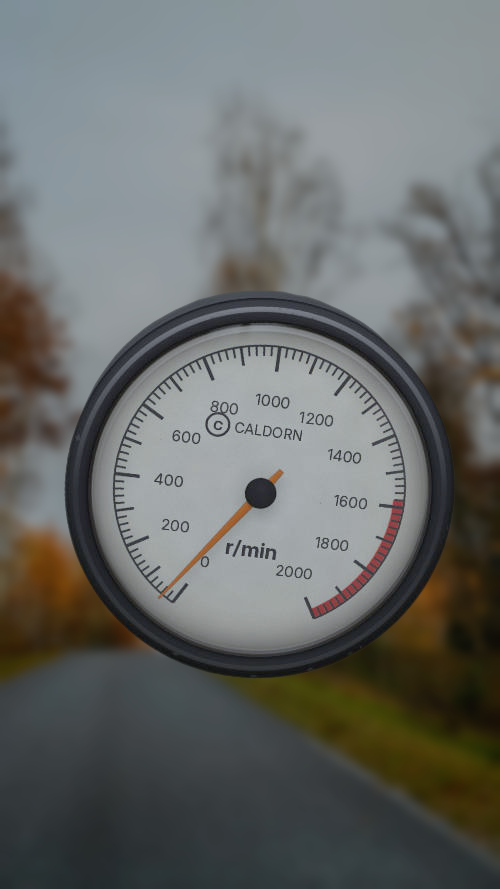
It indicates 40 rpm
